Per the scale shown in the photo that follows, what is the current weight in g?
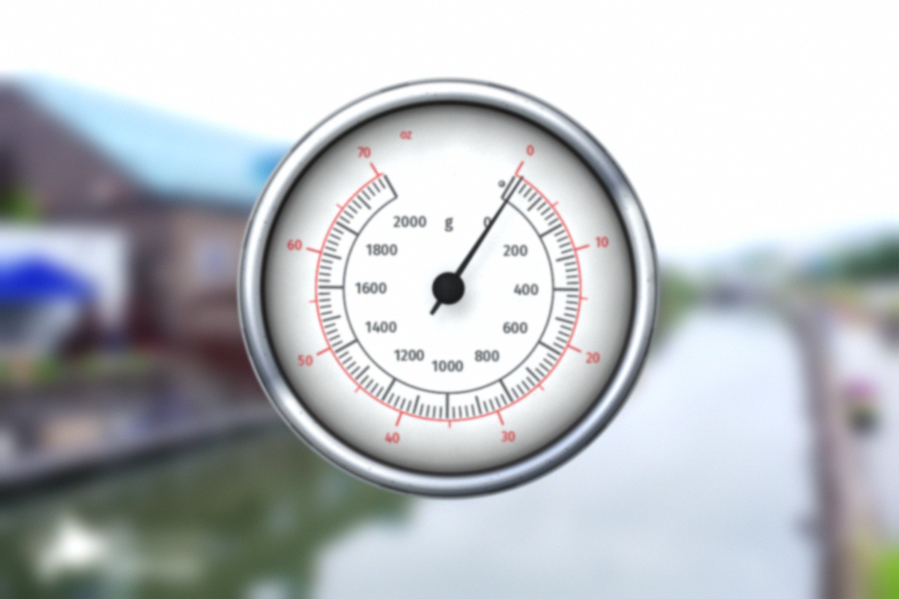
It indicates 20 g
